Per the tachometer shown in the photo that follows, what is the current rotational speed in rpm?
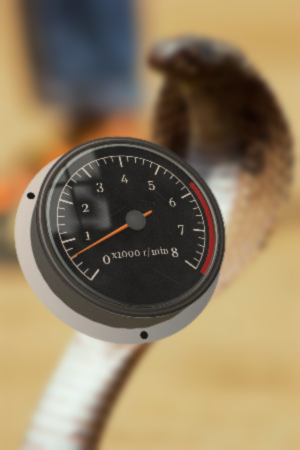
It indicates 600 rpm
